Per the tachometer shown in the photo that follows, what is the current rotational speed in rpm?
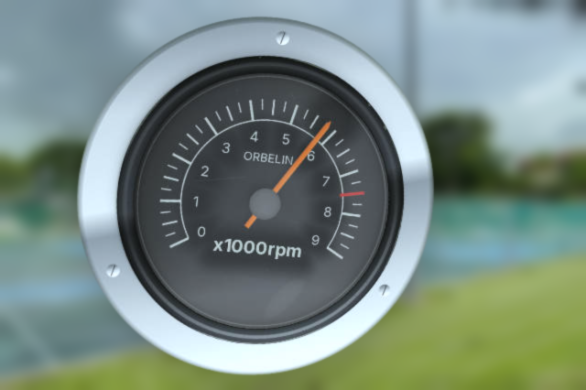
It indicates 5750 rpm
